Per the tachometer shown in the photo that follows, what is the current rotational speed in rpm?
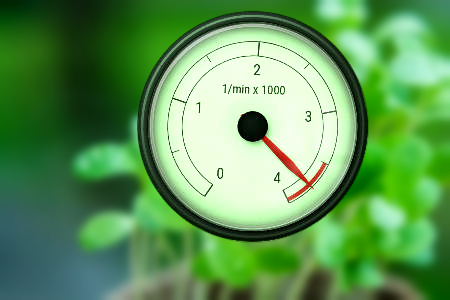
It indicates 3750 rpm
